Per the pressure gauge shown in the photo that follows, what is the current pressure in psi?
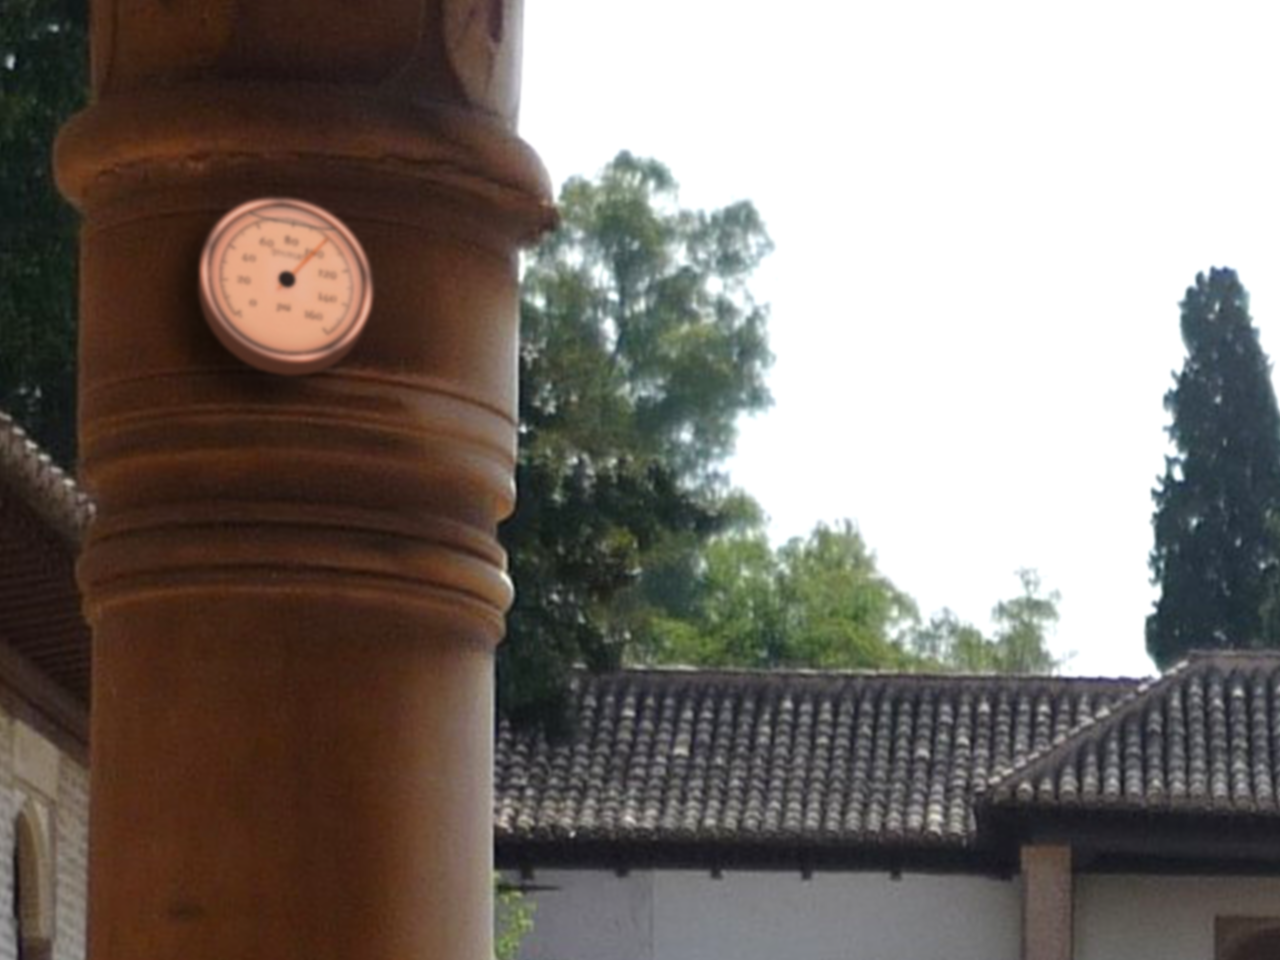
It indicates 100 psi
